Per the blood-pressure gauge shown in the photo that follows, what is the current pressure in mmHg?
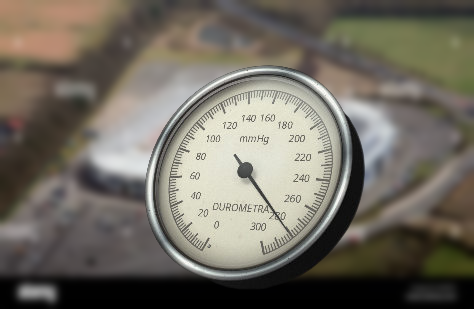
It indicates 280 mmHg
